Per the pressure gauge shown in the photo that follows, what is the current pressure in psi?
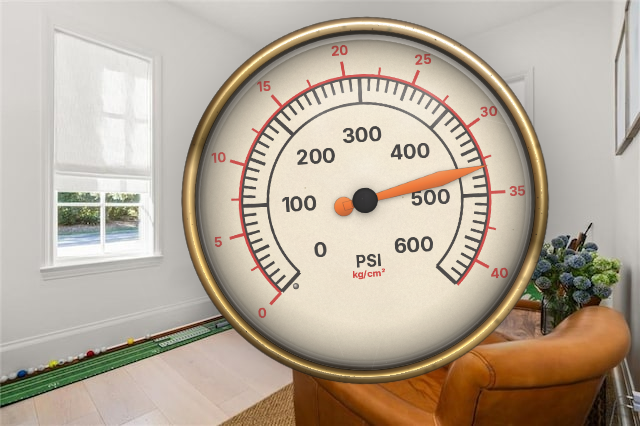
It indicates 470 psi
